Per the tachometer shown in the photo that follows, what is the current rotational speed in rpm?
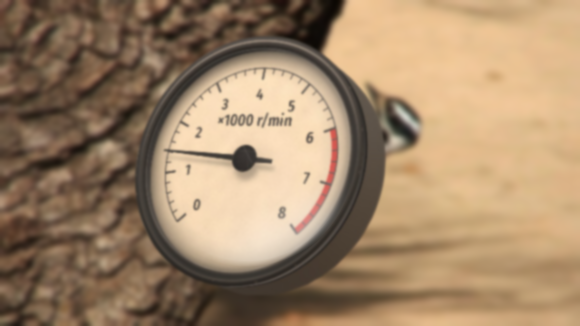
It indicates 1400 rpm
